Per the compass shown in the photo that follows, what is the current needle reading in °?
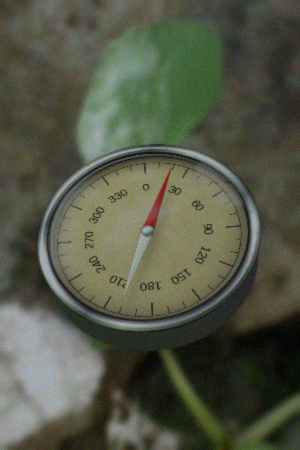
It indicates 20 °
